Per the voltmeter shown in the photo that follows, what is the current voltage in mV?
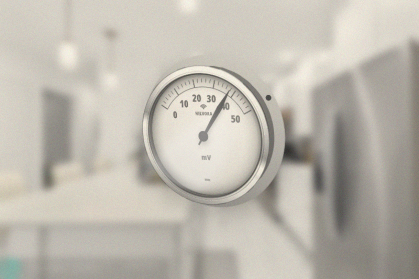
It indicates 38 mV
